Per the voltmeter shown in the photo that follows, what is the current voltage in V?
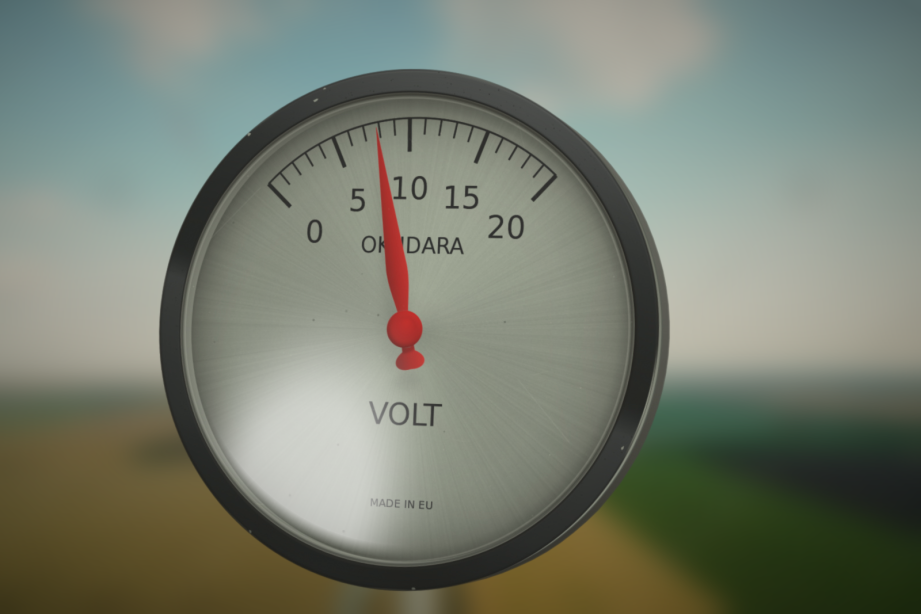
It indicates 8 V
